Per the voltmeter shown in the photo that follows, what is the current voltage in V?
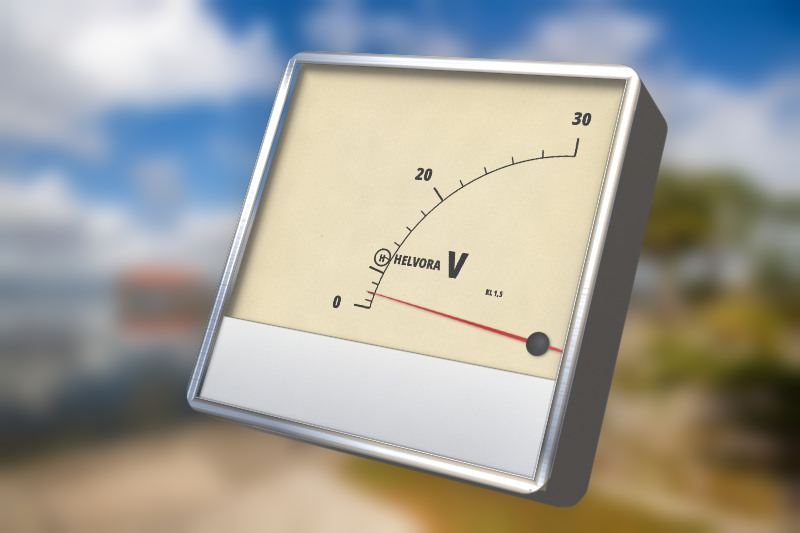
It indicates 6 V
